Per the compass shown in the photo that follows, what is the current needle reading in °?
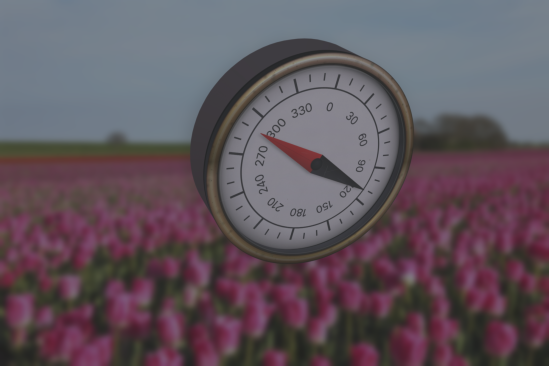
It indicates 290 °
